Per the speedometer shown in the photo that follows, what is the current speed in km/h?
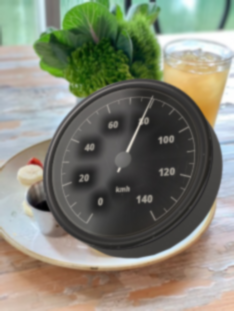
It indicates 80 km/h
